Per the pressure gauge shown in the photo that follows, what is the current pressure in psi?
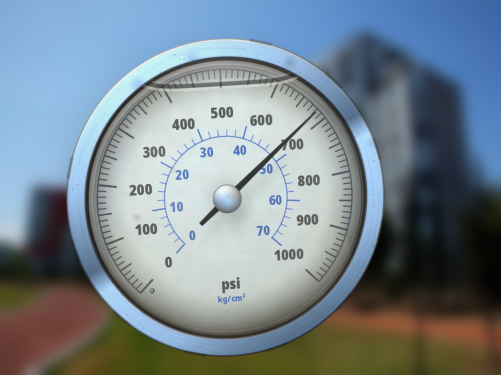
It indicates 680 psi
